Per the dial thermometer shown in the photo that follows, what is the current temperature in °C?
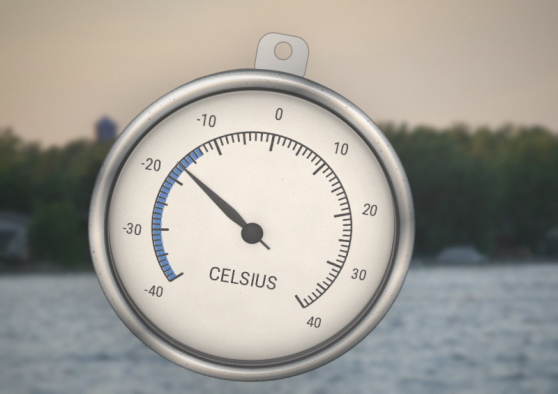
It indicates -17 °C
